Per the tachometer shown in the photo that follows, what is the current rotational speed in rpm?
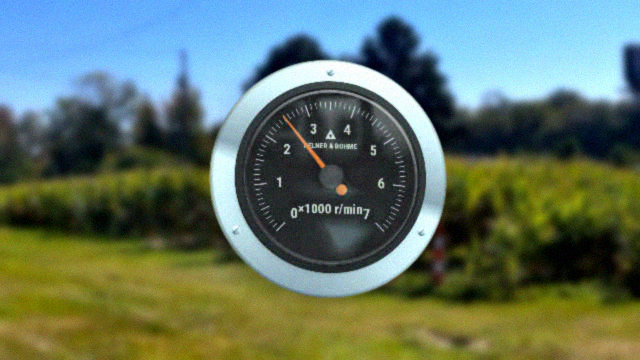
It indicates 2500 rpm
